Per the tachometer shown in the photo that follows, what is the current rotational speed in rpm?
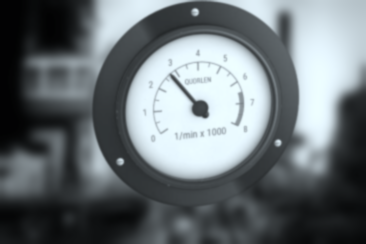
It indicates 2750 rpm
